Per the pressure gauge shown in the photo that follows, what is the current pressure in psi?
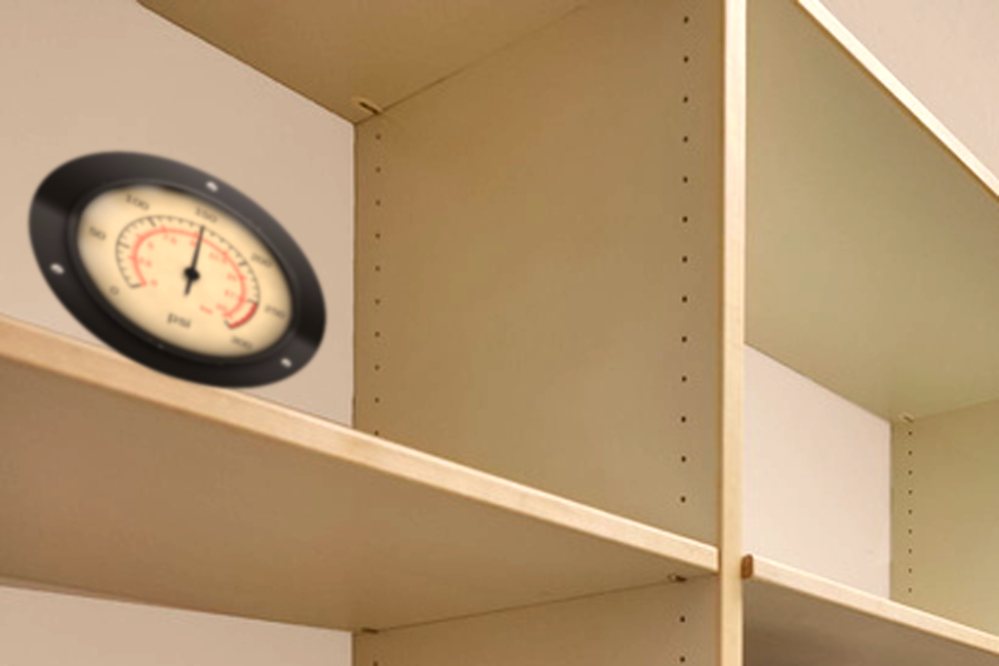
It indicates 150 psi
